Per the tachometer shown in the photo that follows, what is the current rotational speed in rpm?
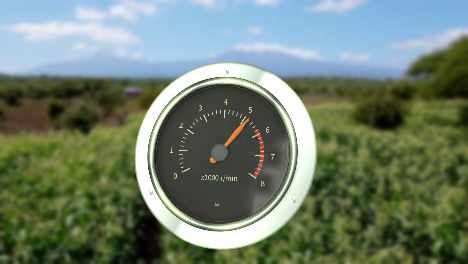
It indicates 5200 rpm
